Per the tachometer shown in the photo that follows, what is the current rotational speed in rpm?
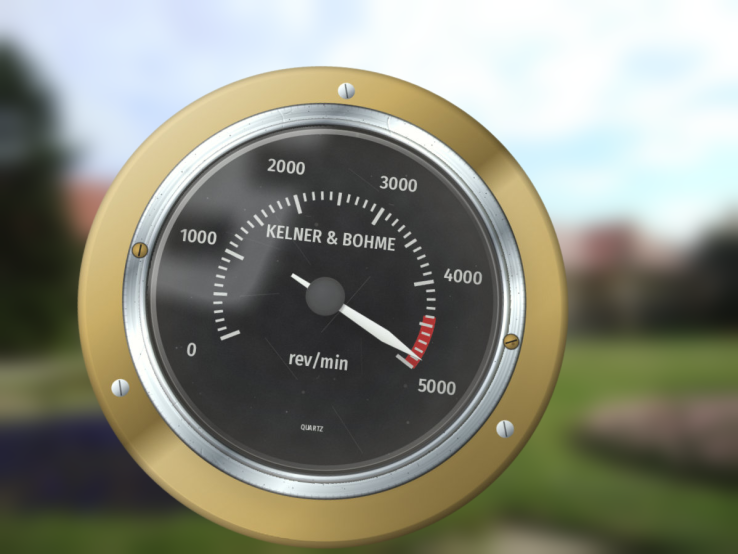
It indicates 4900 rpm
